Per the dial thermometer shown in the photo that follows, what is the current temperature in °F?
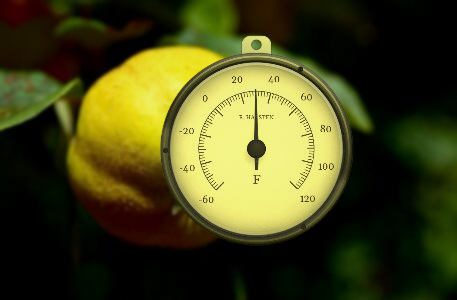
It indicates 30 °F
